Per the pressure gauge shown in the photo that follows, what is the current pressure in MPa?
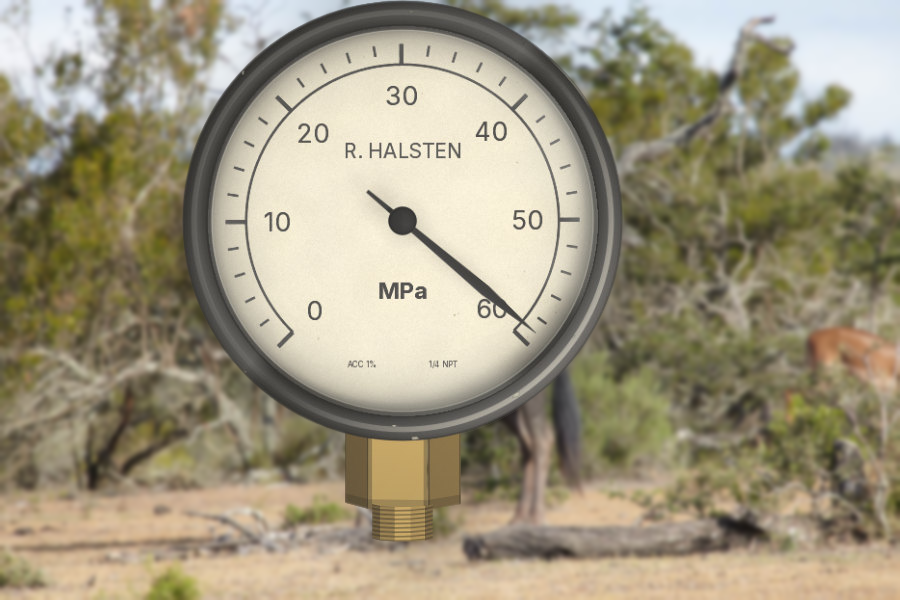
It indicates 59 MPa
